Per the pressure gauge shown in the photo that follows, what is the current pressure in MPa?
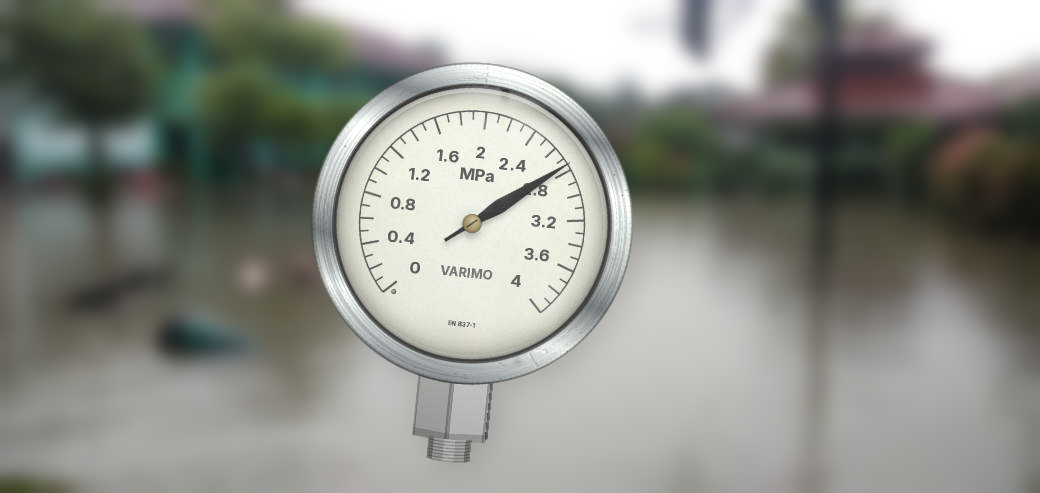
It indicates 2.75 MPa
